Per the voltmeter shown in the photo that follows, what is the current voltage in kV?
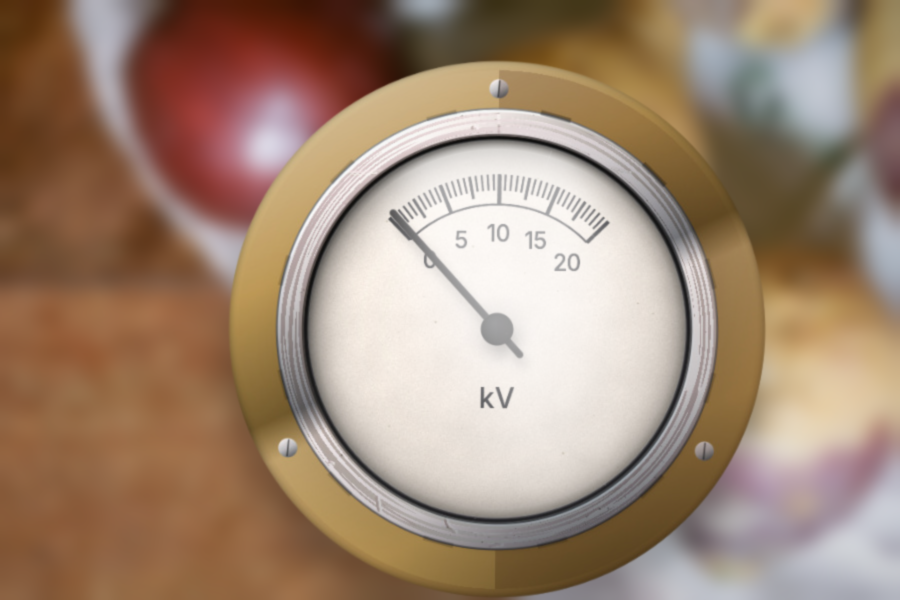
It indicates 0.5 kV
